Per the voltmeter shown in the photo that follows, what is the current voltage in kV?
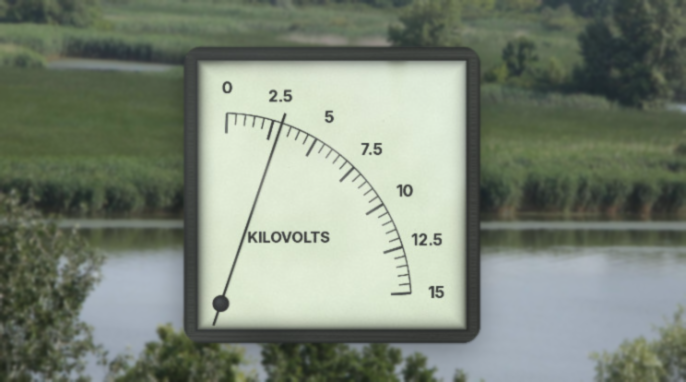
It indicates 3 kV
